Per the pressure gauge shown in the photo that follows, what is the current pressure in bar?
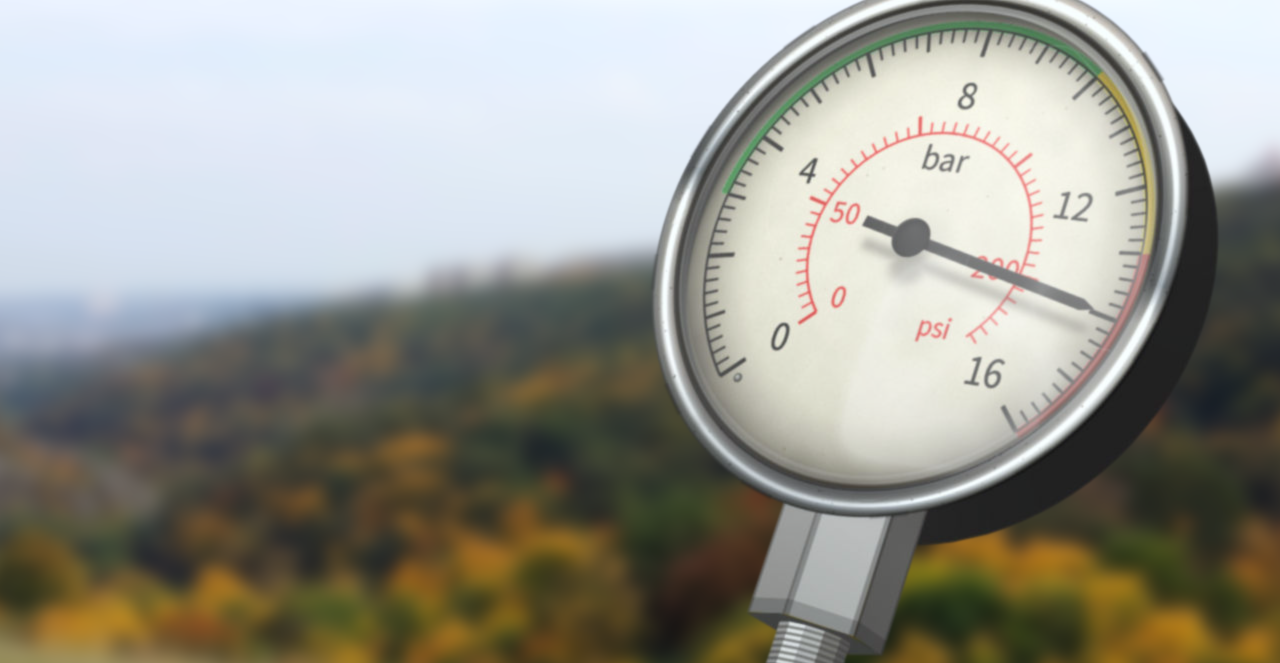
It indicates 14 bar
